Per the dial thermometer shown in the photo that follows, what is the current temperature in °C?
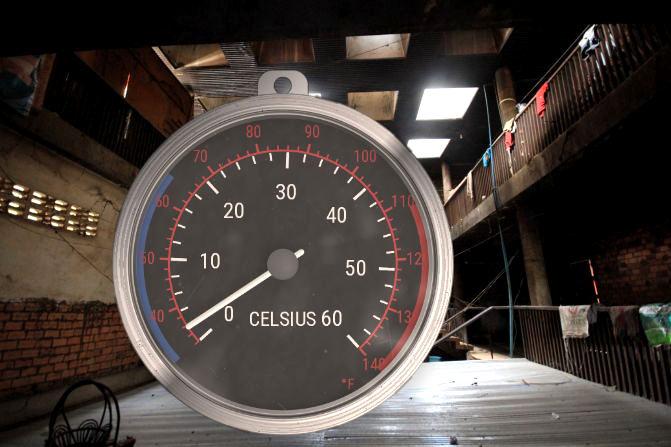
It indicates 2 °C
